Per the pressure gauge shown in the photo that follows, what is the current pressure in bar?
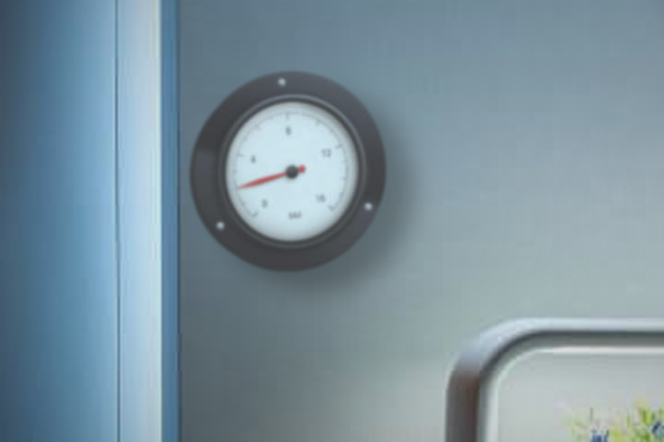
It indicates 2 bar
